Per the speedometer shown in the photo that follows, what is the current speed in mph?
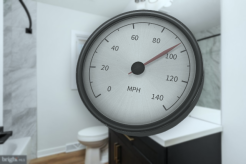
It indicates 95 mph
